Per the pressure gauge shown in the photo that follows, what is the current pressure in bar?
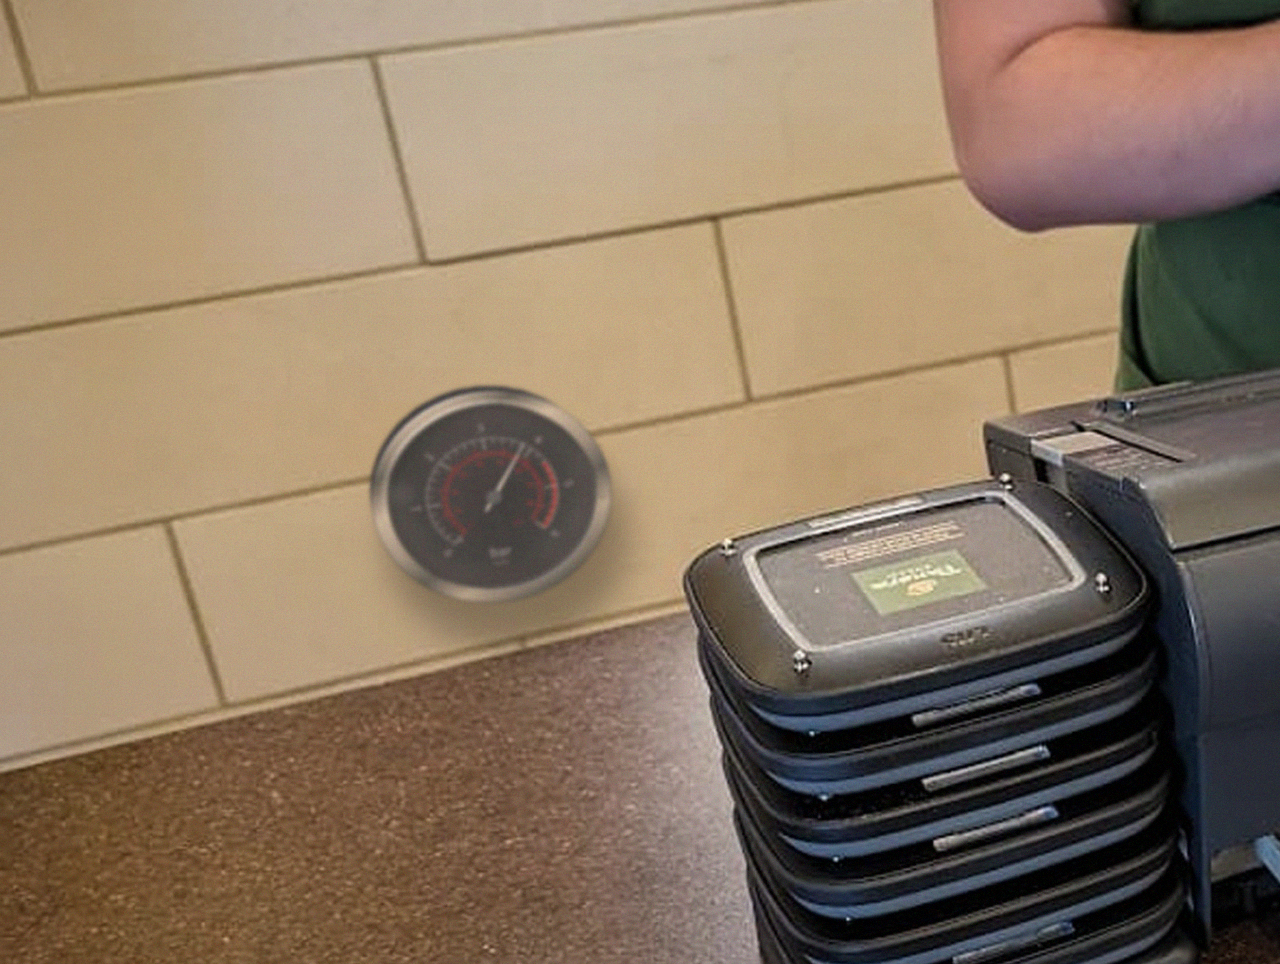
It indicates 3.8 bar
